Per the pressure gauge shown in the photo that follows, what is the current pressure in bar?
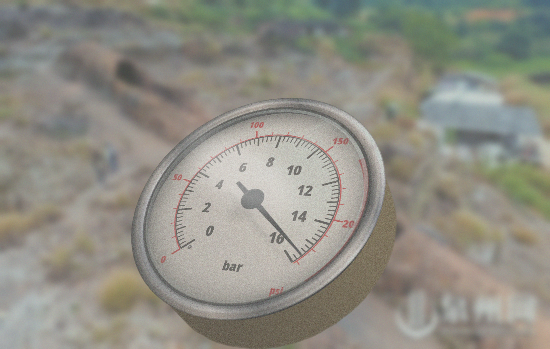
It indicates 15.6 bar
